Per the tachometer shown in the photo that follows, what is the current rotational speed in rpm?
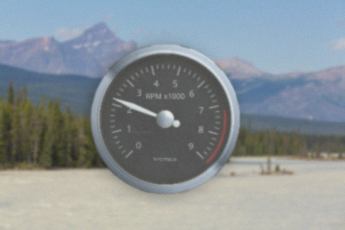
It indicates 2200 rpm
